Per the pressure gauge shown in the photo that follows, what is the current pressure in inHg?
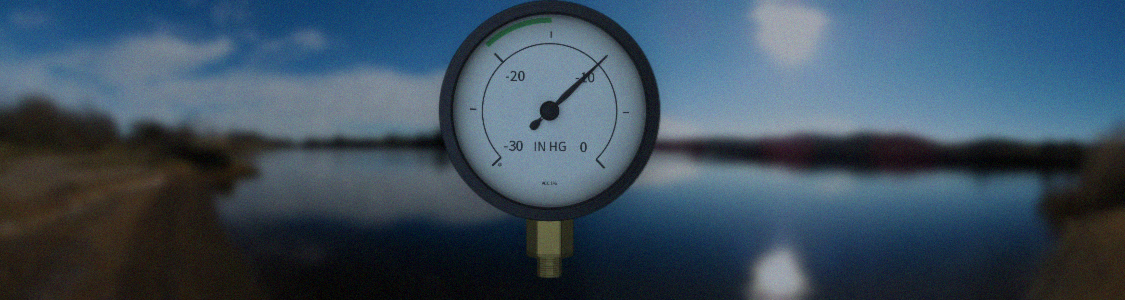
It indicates -10 inHg
